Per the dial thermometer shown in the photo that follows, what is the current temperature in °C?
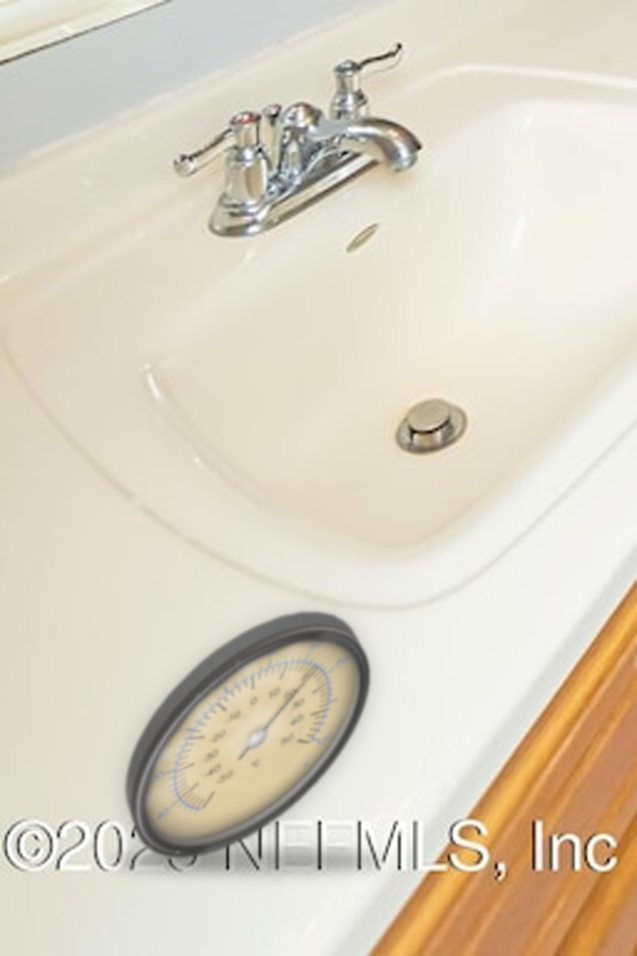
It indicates 20 °C
